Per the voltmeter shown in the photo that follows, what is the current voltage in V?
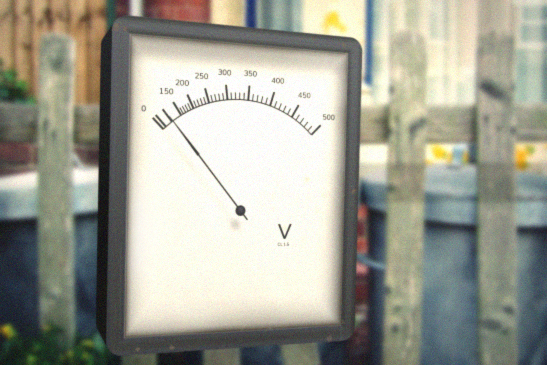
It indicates 100 V
